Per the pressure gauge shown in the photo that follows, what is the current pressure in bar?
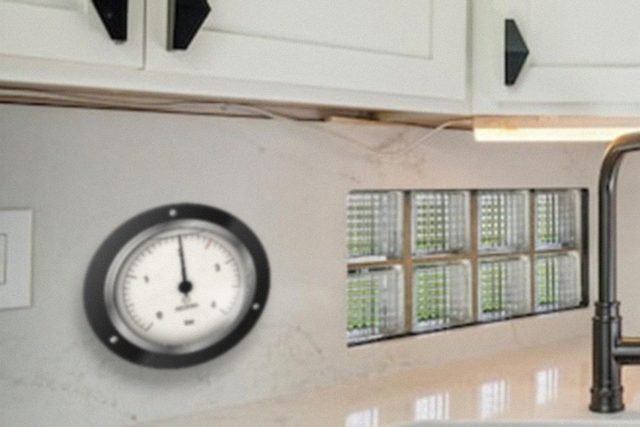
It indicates 2 bar
